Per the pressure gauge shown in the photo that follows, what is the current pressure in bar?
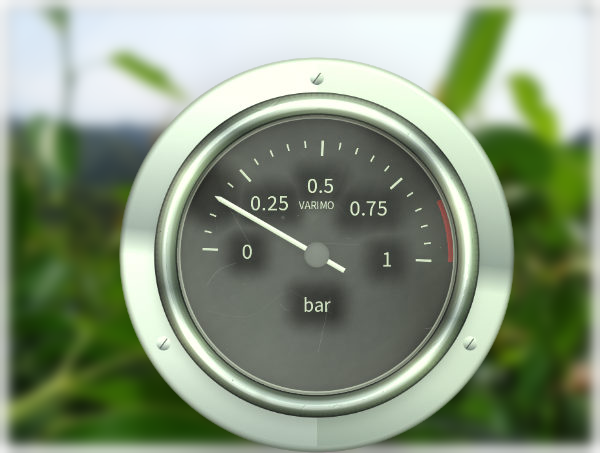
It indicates 0.15 bar
